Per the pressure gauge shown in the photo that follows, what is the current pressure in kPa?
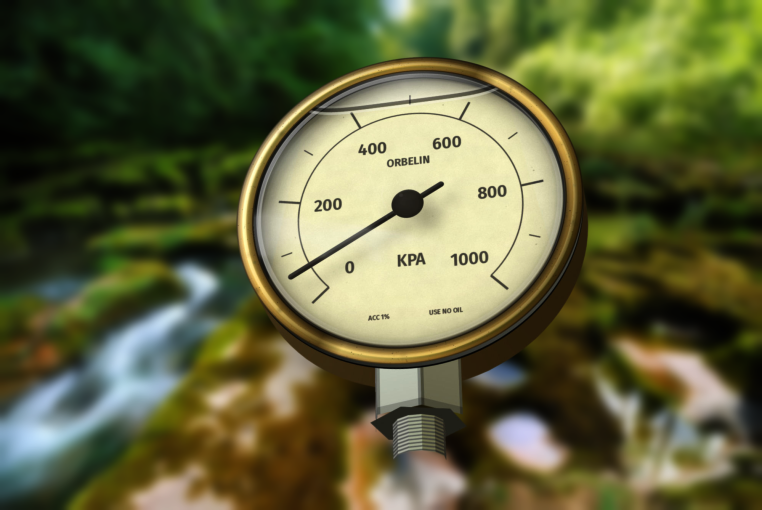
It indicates 50 kPa
